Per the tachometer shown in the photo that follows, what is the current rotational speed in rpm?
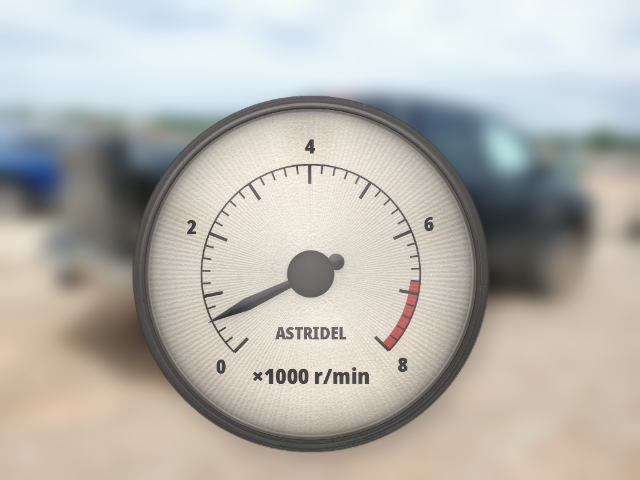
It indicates 600 rpm
